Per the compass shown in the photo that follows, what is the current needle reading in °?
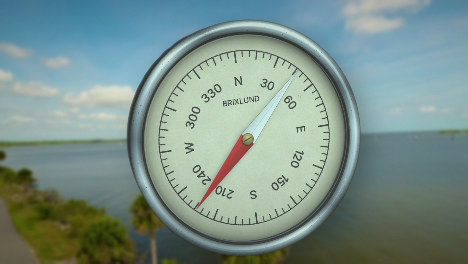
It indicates 225 °
